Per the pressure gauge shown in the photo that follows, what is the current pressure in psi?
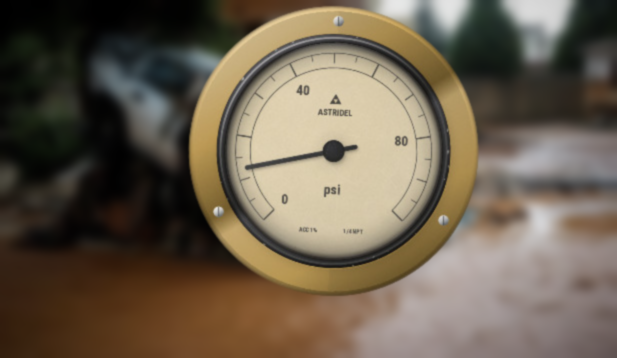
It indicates 12.5 psi
